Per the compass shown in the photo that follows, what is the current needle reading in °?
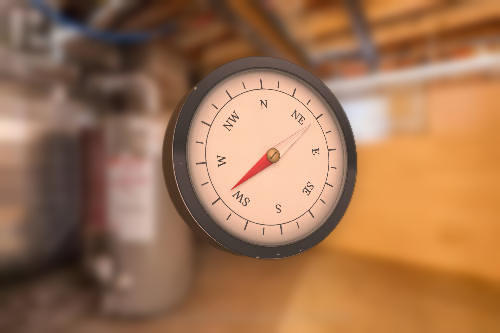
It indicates 240 °
